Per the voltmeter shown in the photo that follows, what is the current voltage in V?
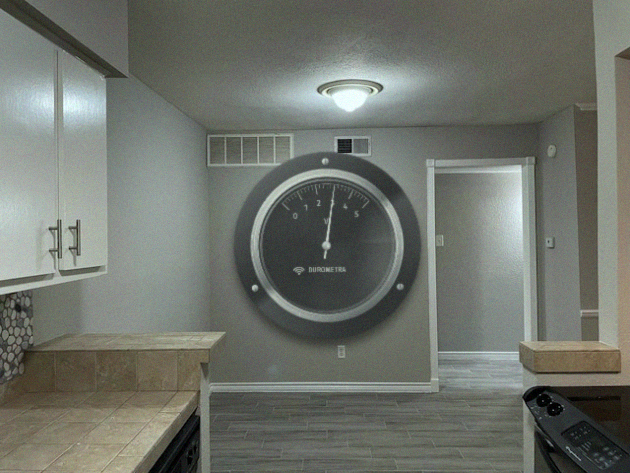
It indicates 3 V
